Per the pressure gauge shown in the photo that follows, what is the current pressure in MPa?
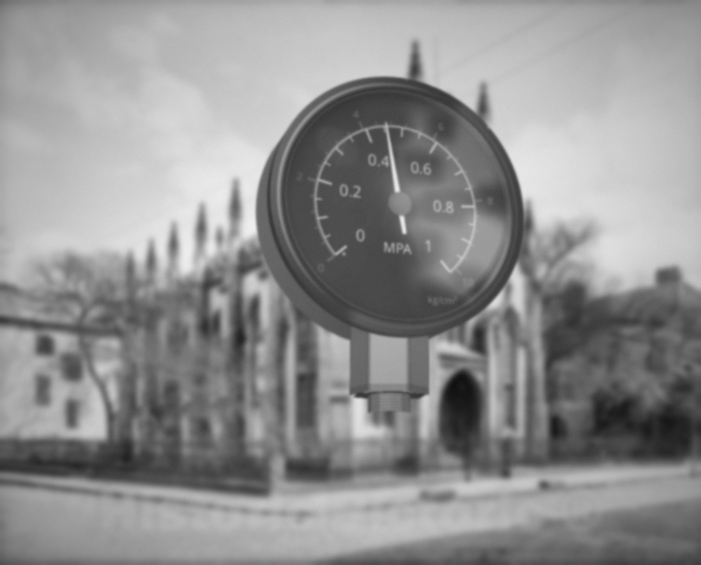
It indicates 0.45 MPa
